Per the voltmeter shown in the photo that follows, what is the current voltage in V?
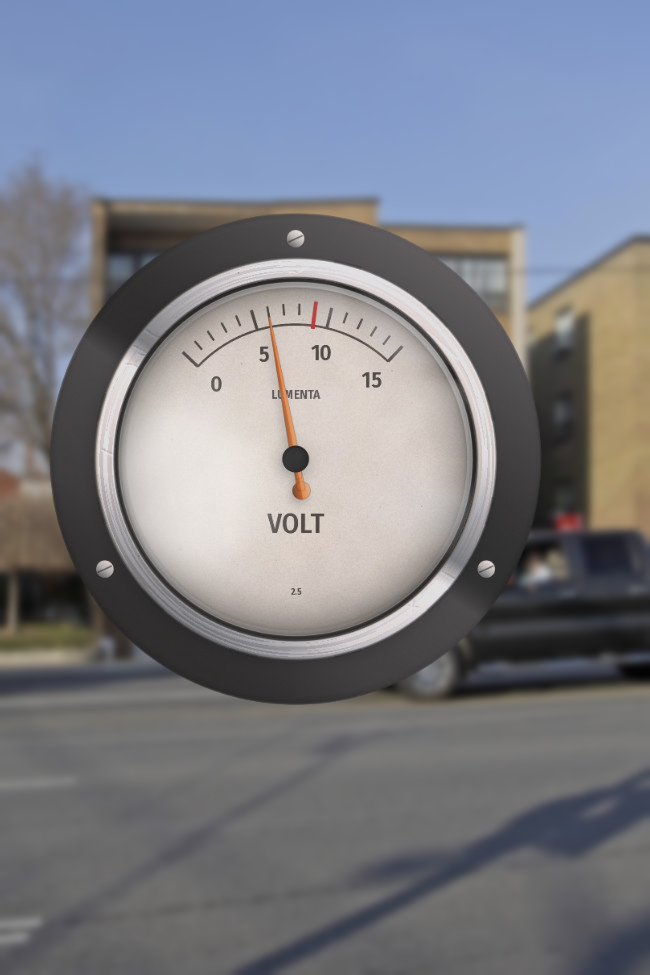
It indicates 6 V
